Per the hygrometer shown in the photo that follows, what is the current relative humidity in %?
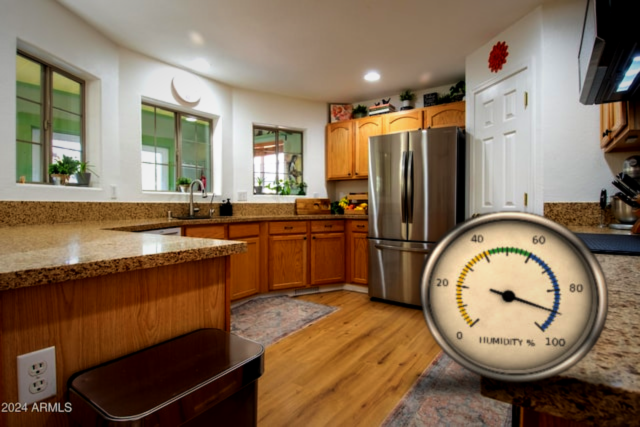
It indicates 90 %
